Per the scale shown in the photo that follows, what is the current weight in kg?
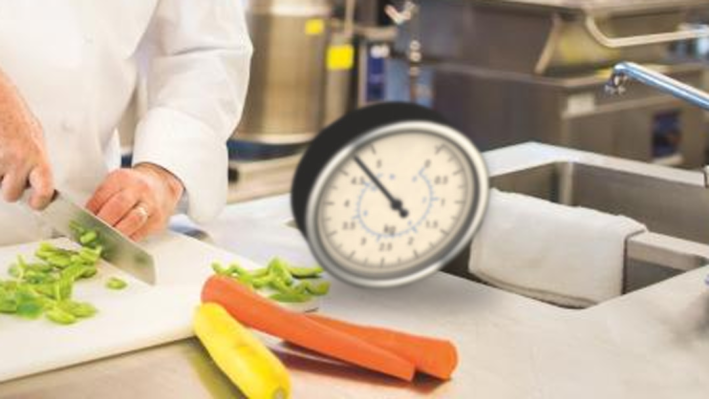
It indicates 4.75 kg
